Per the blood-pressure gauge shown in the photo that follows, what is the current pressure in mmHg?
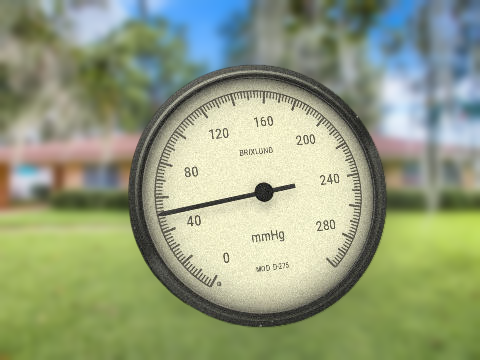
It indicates 50 mmHg
